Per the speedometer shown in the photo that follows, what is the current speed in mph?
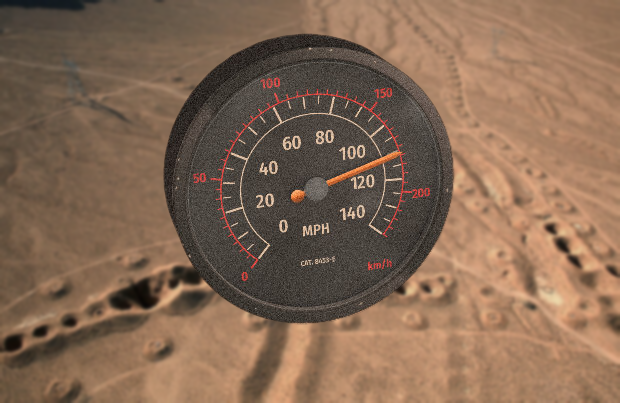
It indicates 110 mph
